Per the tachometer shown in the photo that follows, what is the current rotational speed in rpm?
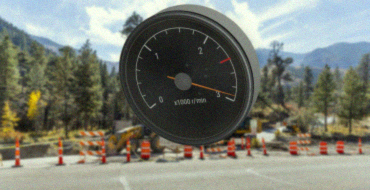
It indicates 2900 rpm
